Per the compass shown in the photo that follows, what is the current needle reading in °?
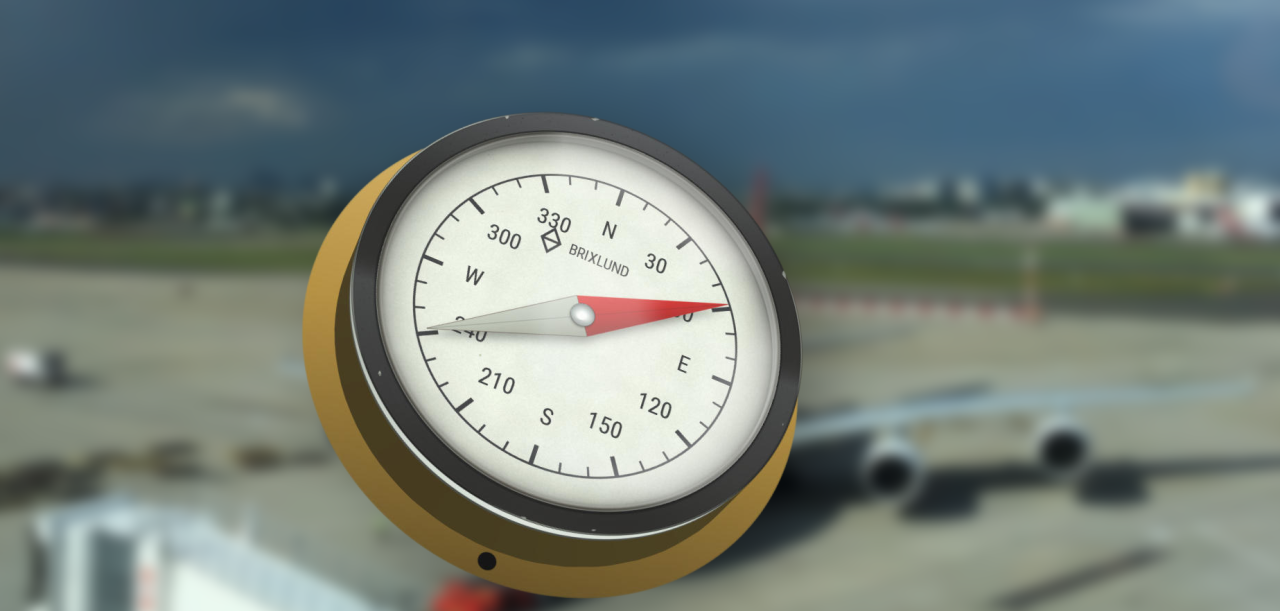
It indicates 60 °
